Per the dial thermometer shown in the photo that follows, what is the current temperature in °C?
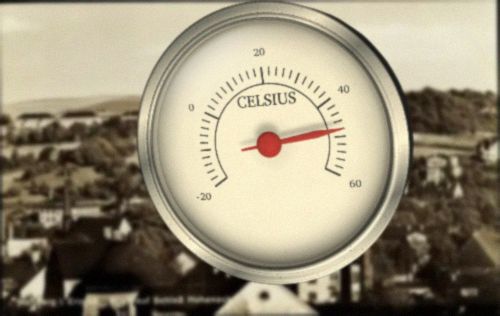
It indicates 48 °C
